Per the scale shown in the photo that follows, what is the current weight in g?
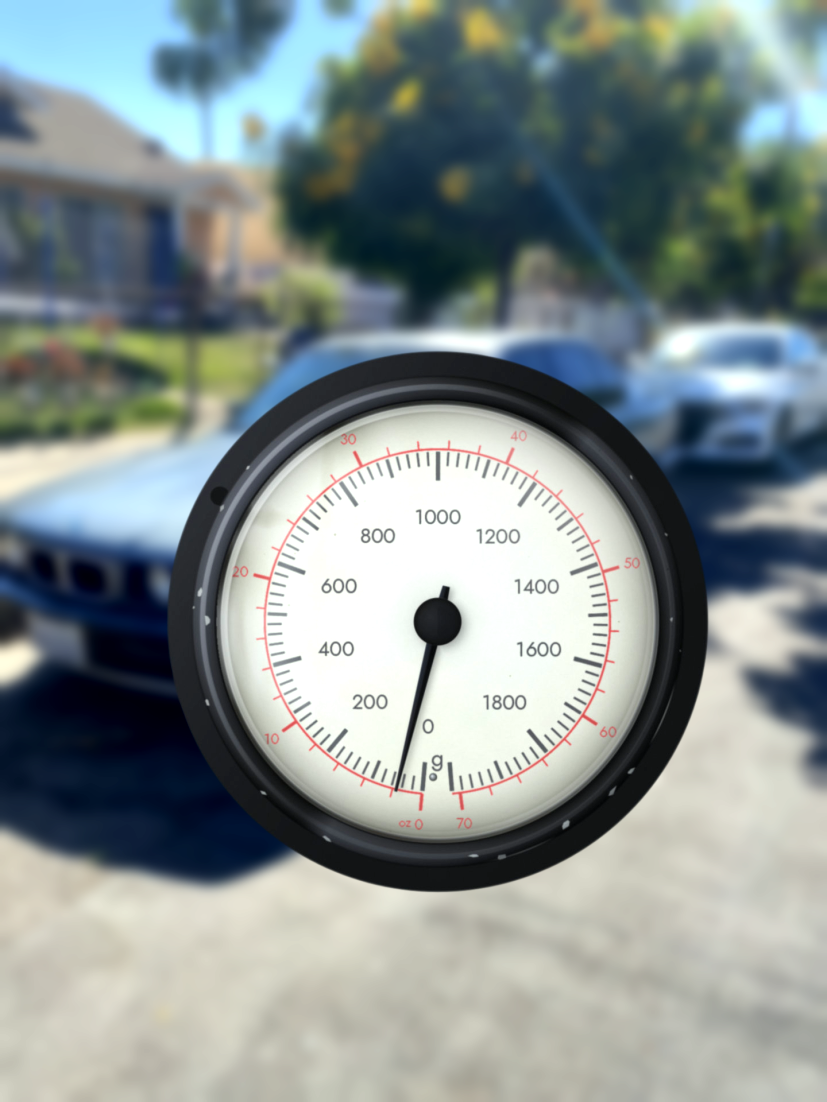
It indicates 50 g
